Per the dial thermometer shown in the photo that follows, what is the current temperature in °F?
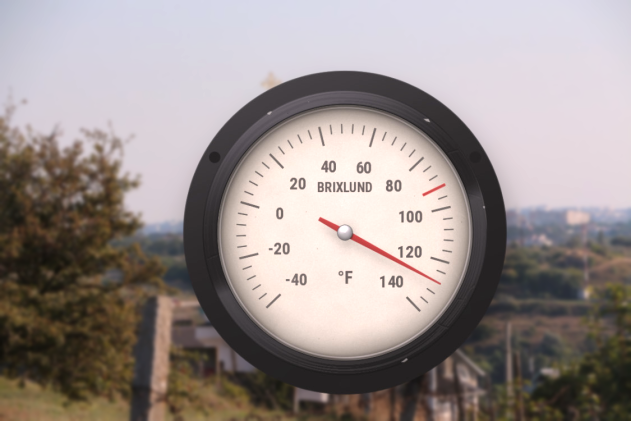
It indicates 128 °F
